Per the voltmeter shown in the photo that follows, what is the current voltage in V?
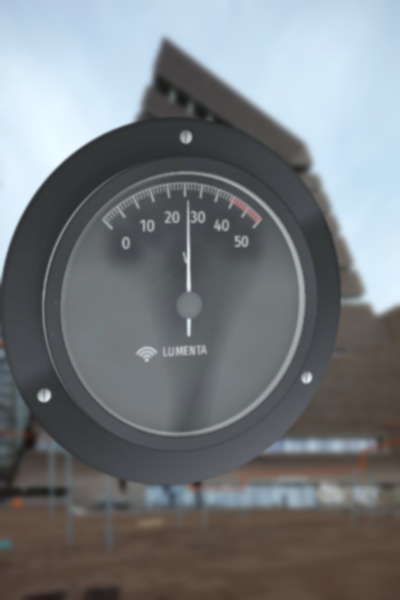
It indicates 25 V
